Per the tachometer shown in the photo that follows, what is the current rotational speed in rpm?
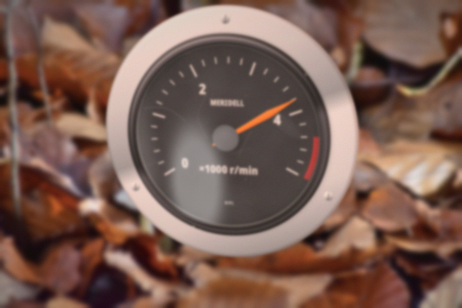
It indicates 3800 rpm
